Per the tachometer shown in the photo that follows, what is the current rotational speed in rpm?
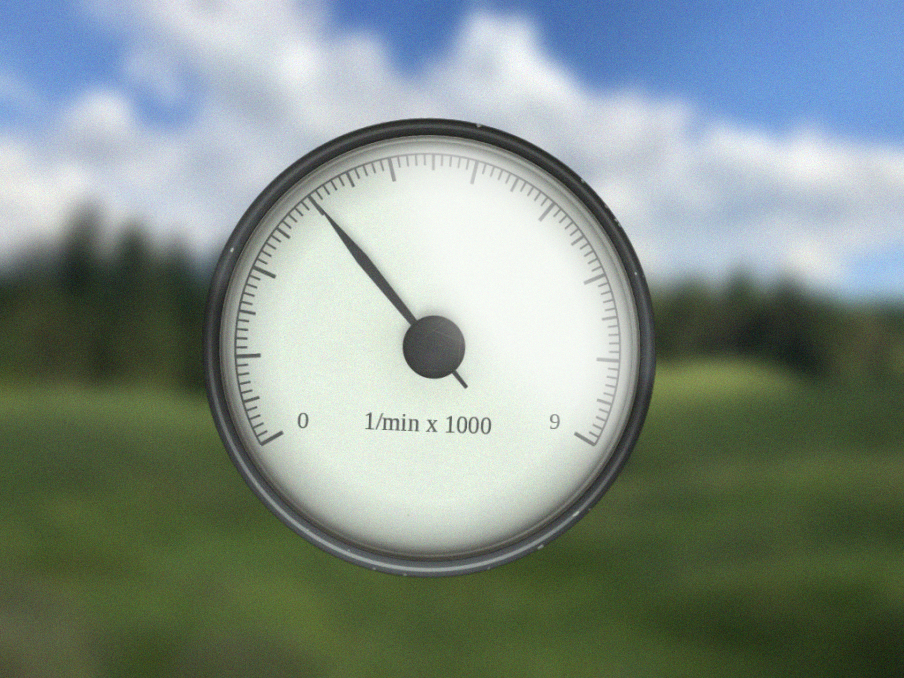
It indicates 3000 rpm
